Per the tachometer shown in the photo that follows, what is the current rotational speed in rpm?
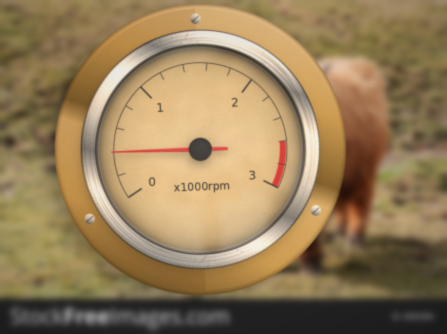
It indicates 400 rpm
